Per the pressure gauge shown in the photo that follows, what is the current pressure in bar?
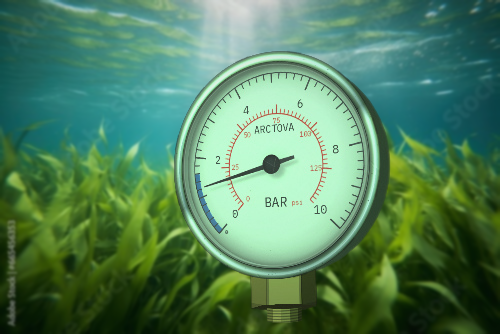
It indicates 1.2 bar
